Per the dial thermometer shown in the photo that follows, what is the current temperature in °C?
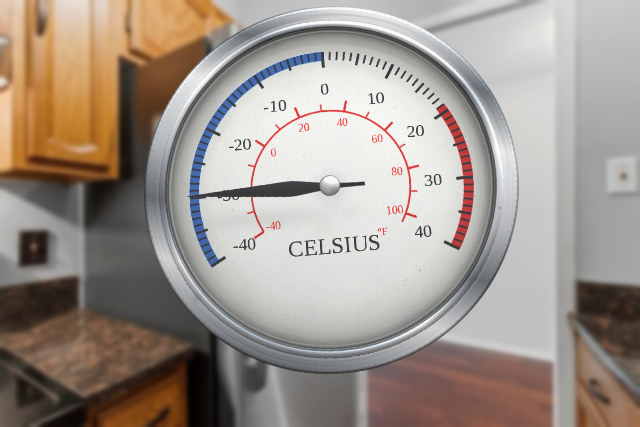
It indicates -30 °C
